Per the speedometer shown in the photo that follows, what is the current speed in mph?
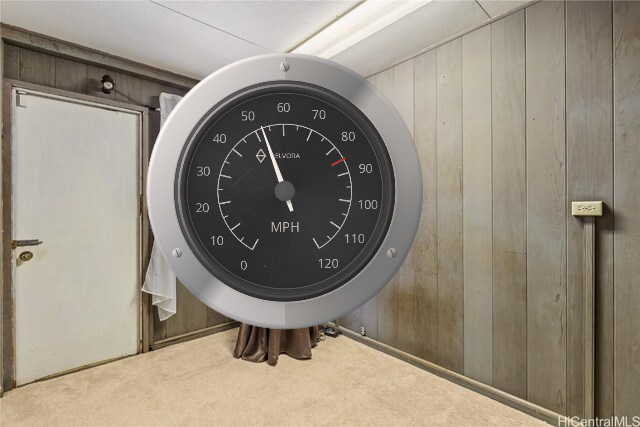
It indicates 52.5 mph
